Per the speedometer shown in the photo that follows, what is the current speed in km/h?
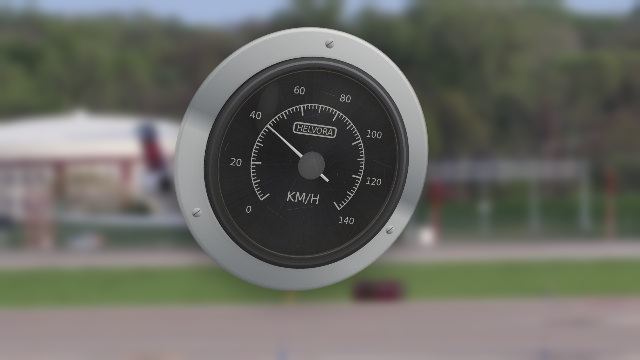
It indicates 40 km/h
